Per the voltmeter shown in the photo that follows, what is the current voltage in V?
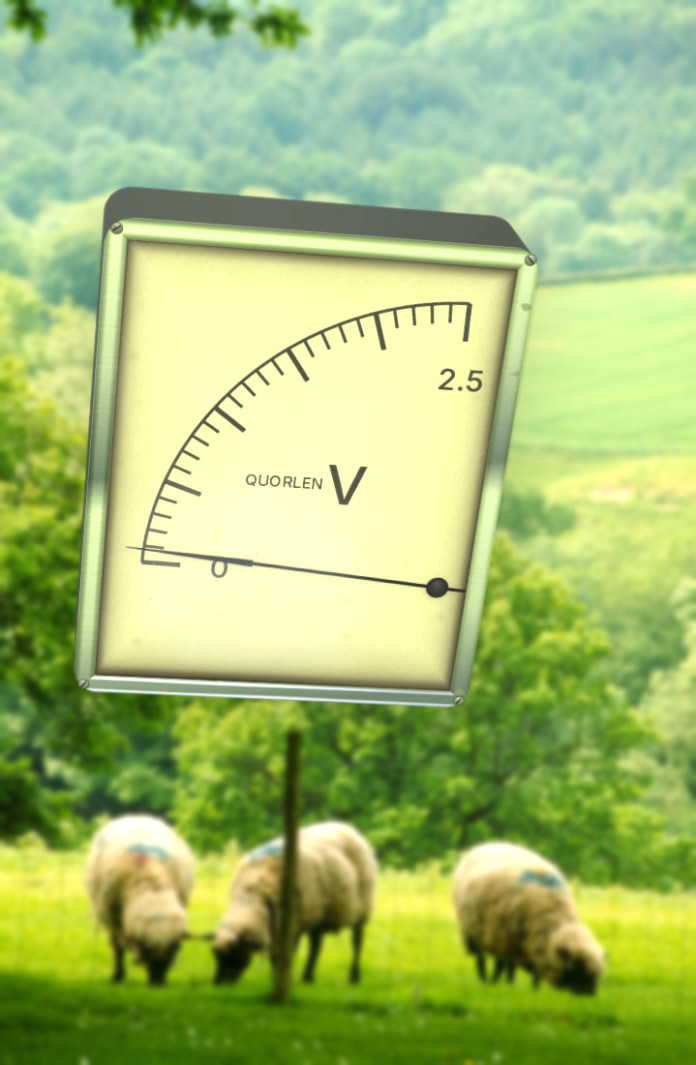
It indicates 0.1 V
